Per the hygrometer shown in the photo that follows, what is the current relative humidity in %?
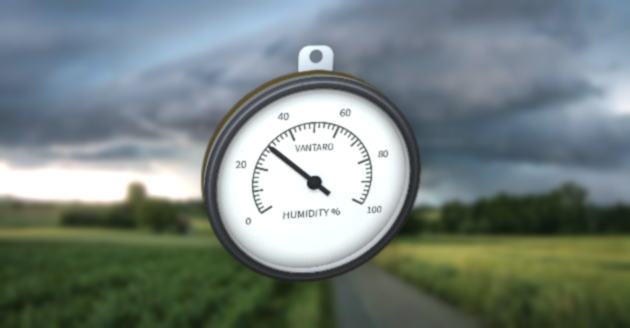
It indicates 30 %
